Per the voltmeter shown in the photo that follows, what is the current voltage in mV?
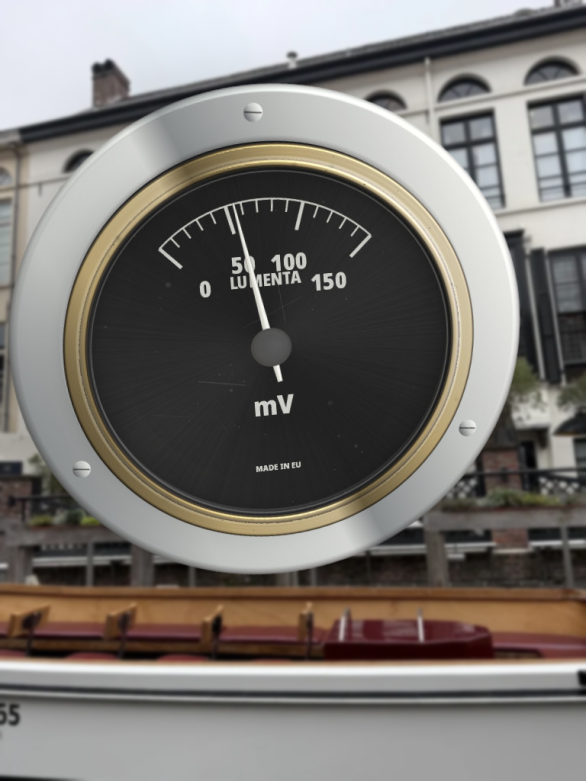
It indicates 55 mV
